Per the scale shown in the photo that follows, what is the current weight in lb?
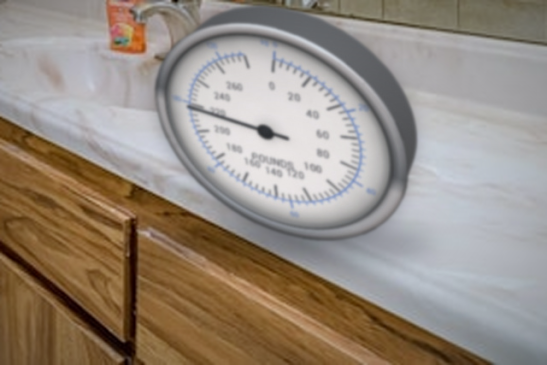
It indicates 220 lb
